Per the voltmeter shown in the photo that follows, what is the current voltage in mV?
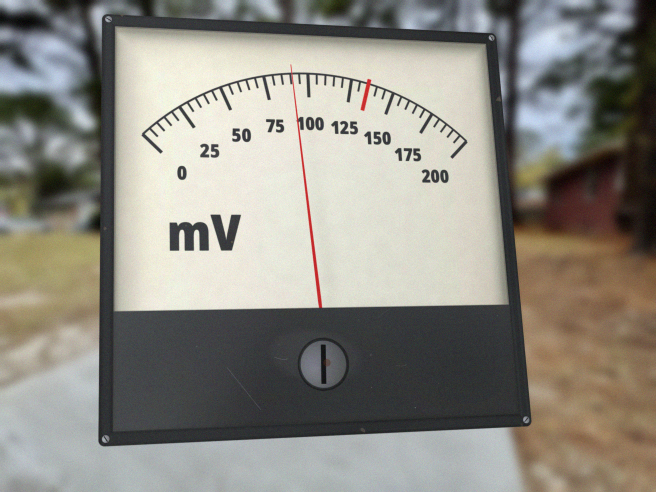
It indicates 90 mV
